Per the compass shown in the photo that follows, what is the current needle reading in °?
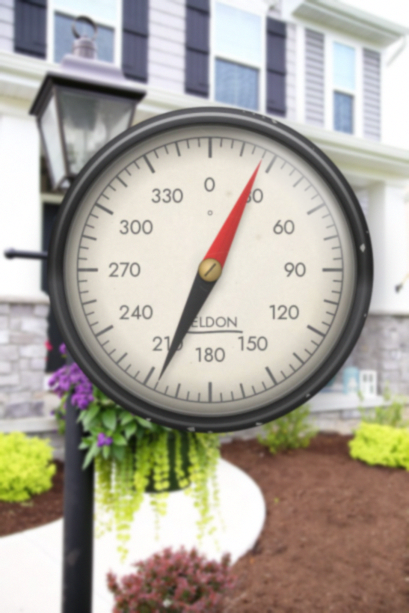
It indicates 25 °
